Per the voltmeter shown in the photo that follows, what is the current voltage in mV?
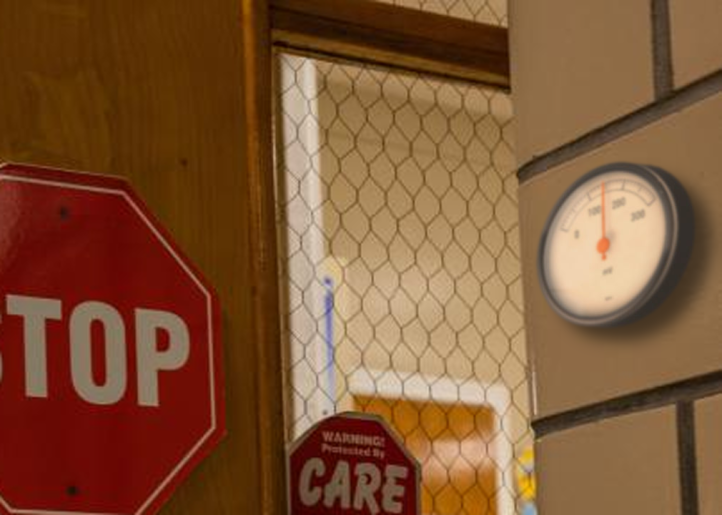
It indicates 150 mV
